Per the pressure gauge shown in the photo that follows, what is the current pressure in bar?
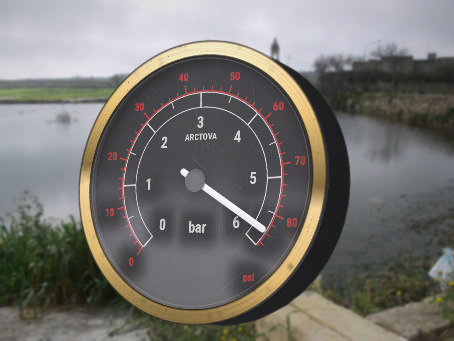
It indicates 5.75 bar
